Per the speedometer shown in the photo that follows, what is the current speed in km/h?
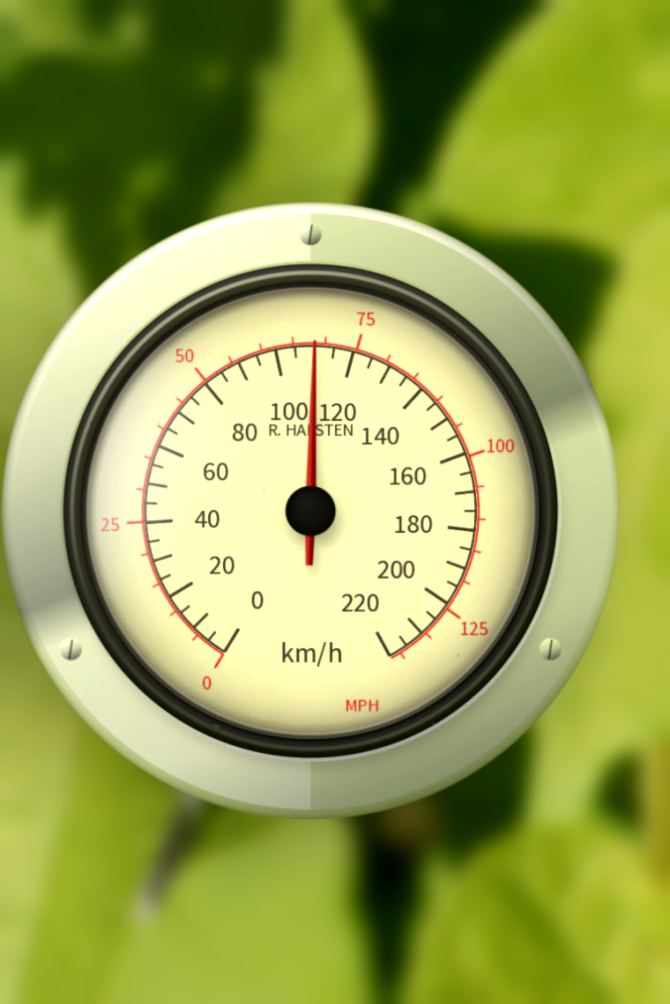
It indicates 110 km/h
